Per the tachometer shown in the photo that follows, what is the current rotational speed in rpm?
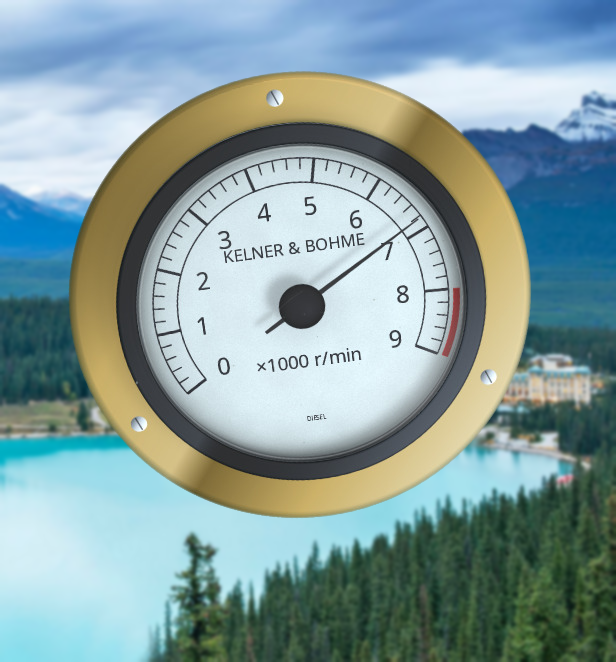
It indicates 6800 rpm
